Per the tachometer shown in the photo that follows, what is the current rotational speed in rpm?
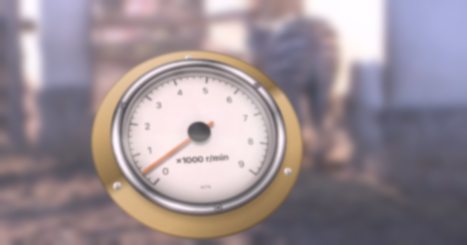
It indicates 400 rpm
